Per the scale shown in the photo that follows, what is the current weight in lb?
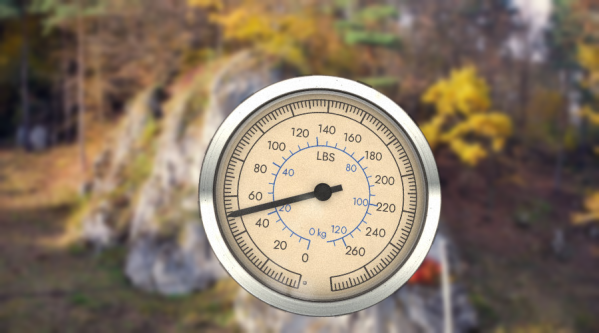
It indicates 50 lb
